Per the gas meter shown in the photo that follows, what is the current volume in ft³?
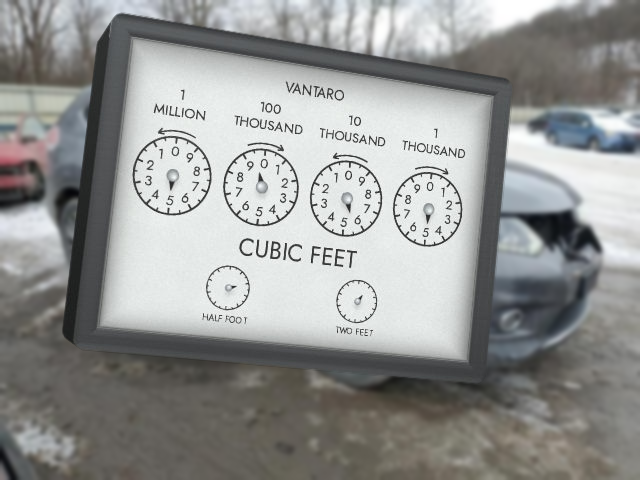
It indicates 495500 ft³
